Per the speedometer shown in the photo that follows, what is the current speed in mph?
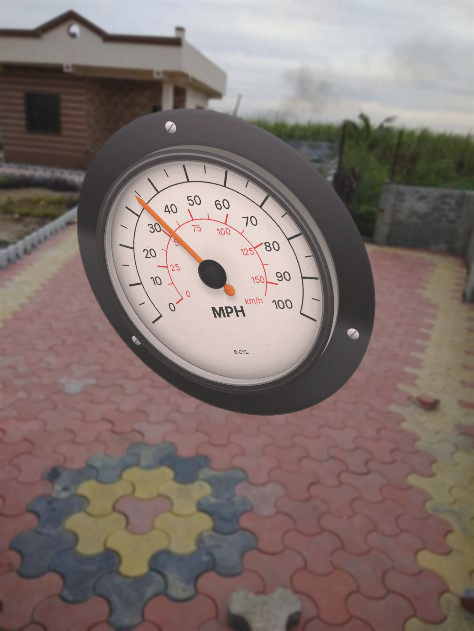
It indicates 35 mph
